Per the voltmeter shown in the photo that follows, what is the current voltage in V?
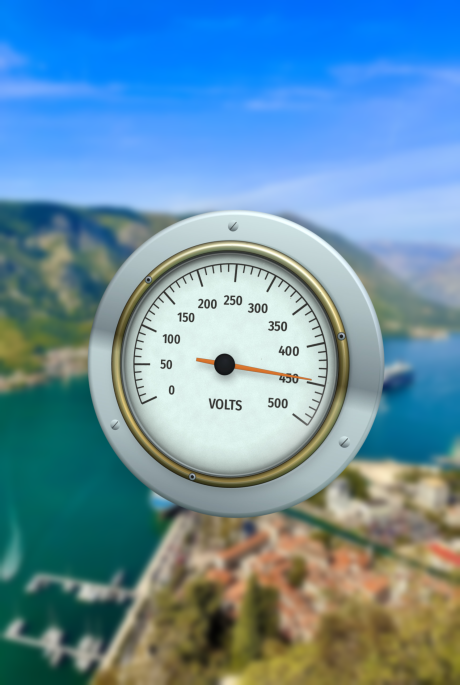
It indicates 445 V
